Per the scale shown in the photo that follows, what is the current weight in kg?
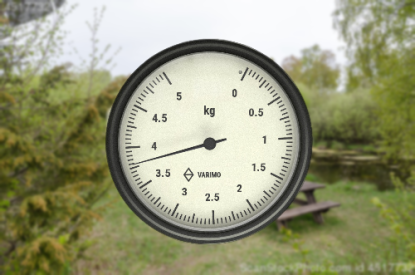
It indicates 3.8 kg
